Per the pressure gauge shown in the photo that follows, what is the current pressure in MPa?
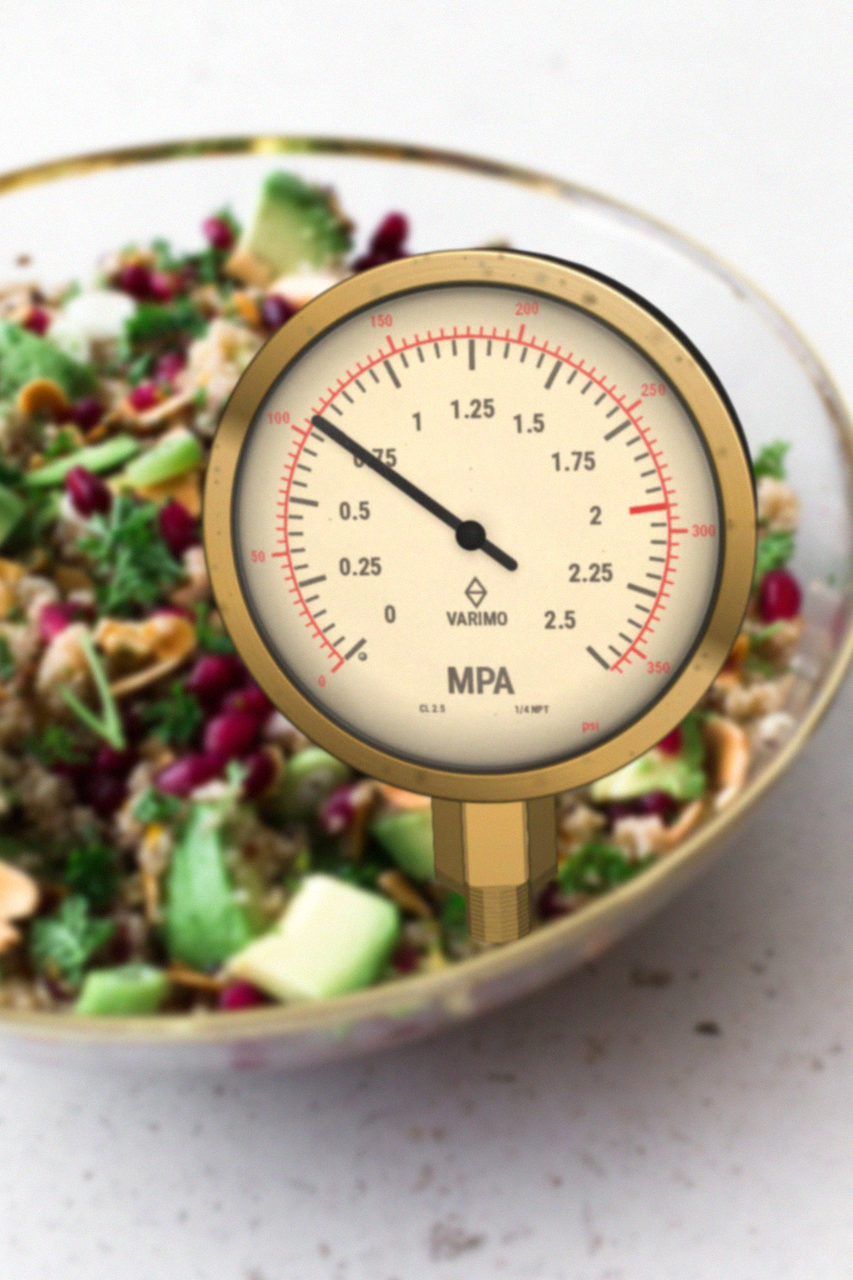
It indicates 0.75 MPa
